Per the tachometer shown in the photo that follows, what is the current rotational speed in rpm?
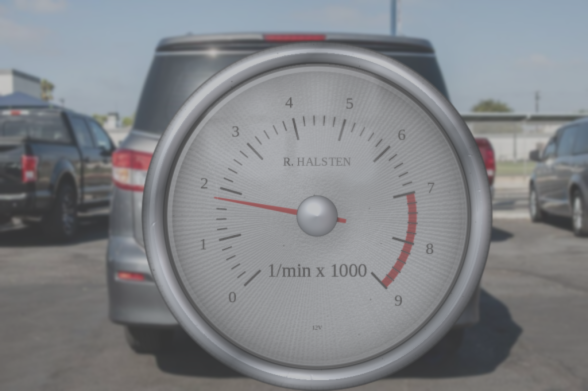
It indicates 1800 rpm
